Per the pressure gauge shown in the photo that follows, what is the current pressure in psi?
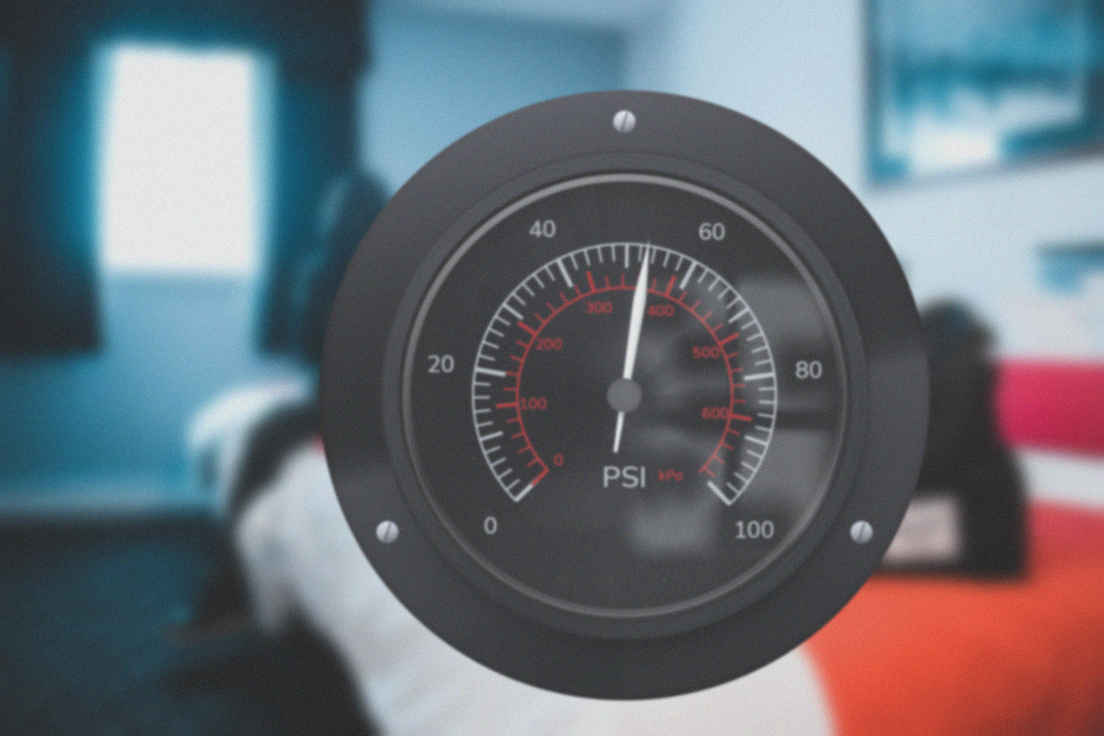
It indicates 53 psi
